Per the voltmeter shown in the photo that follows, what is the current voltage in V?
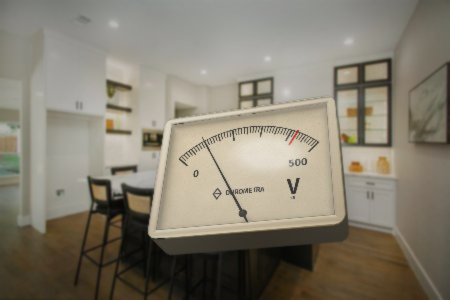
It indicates 100 V
